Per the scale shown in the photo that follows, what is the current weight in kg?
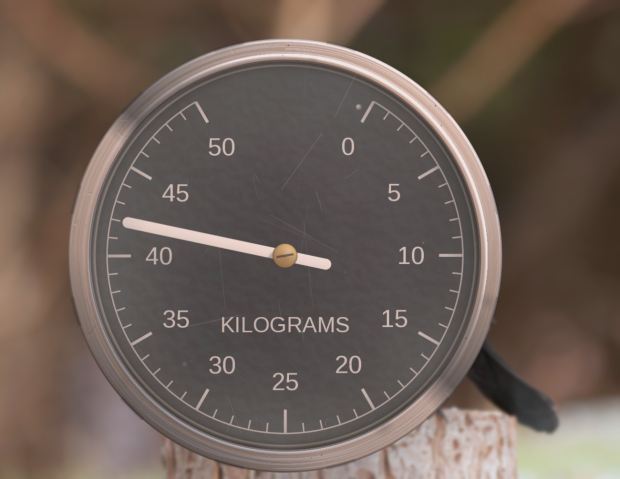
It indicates 42 kg
